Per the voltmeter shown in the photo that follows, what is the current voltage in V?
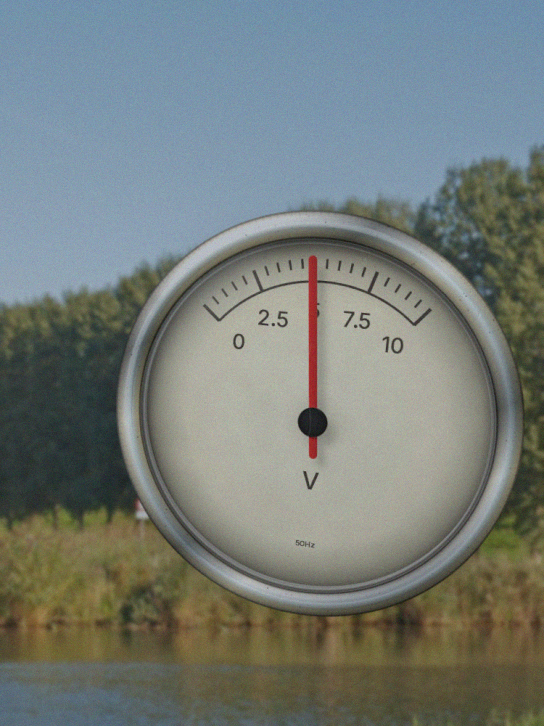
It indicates 5 V
